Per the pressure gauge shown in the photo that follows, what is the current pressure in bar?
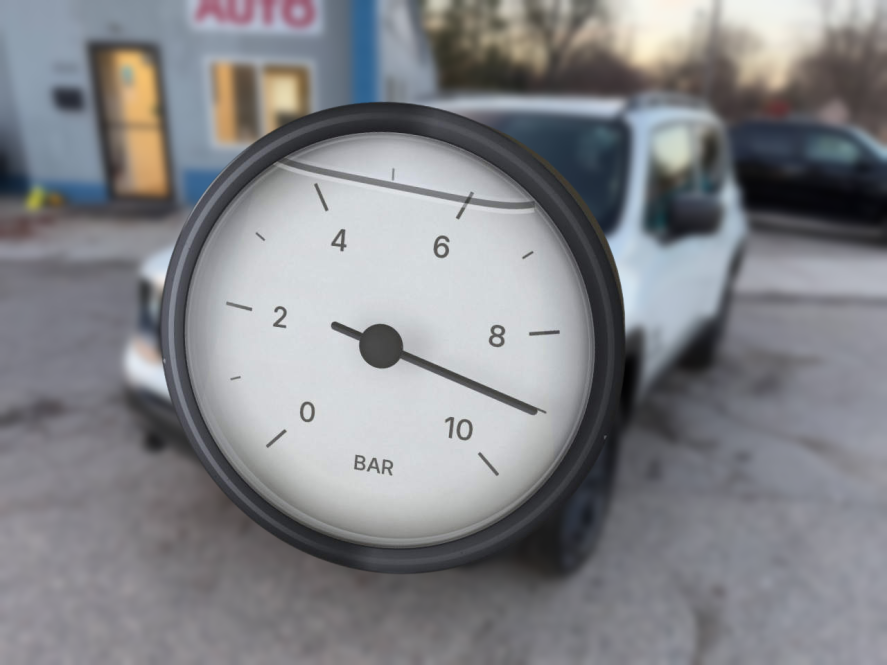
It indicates 9 bar
